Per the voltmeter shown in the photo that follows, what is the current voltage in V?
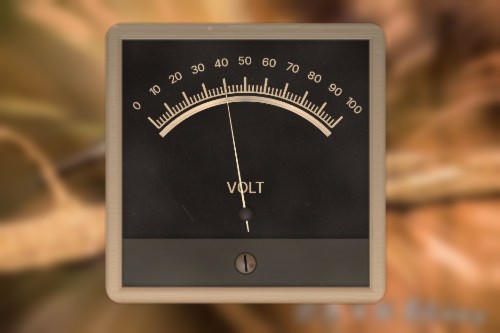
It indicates 40 V
